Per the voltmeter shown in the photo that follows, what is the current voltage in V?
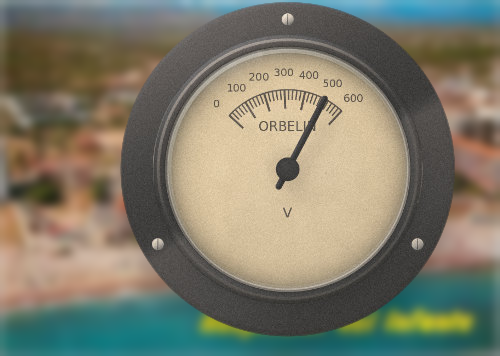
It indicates 500 V
